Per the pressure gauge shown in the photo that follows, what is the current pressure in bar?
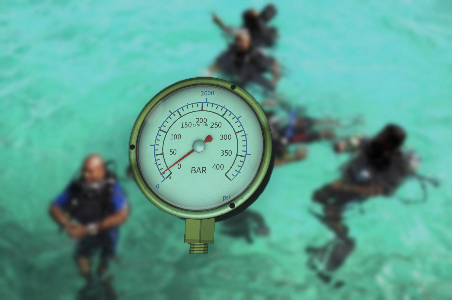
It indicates 10 bar
